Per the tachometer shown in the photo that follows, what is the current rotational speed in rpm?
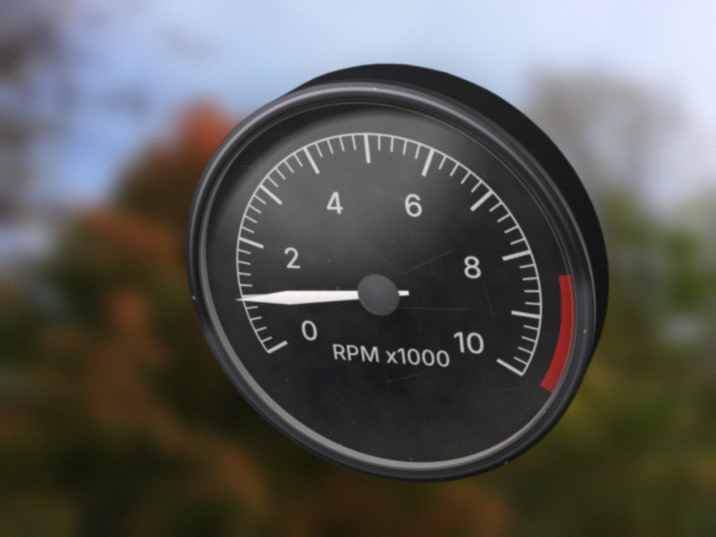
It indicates 1000 rpm
